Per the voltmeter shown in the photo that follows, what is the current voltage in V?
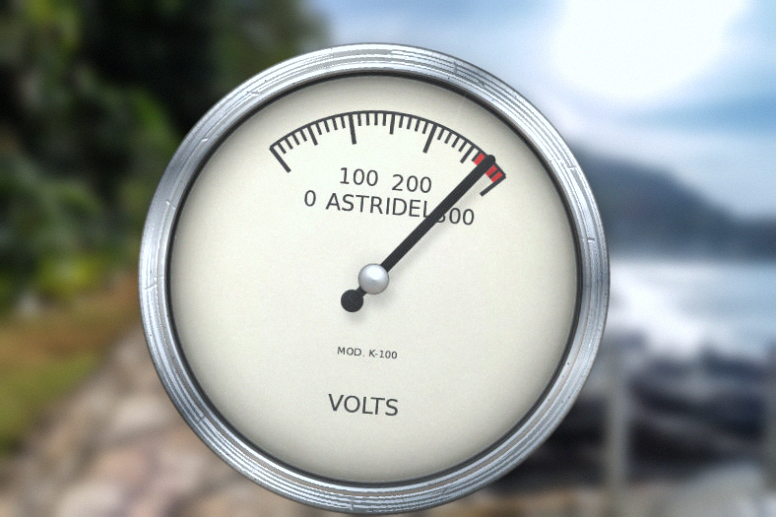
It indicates 275 V
